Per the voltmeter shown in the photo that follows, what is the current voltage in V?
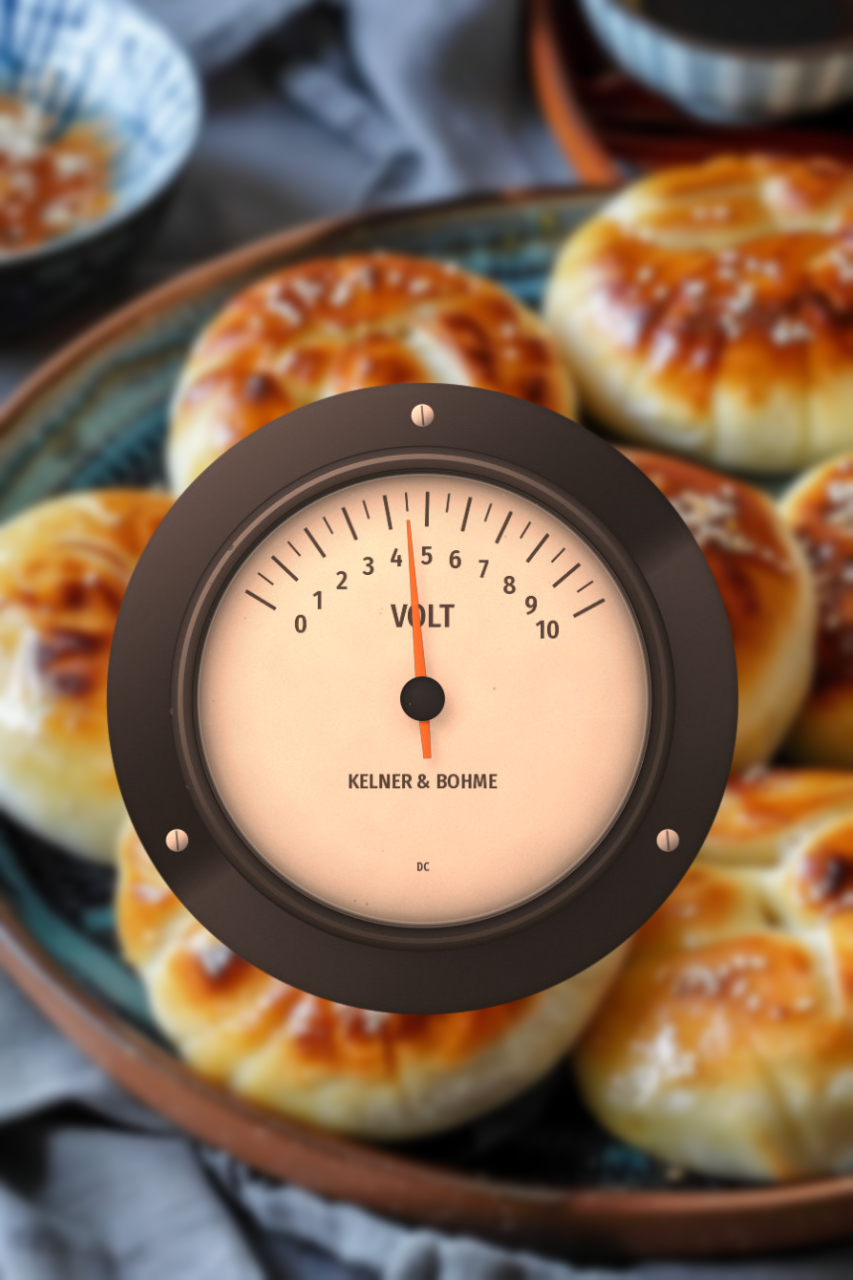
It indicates 4.5 V
